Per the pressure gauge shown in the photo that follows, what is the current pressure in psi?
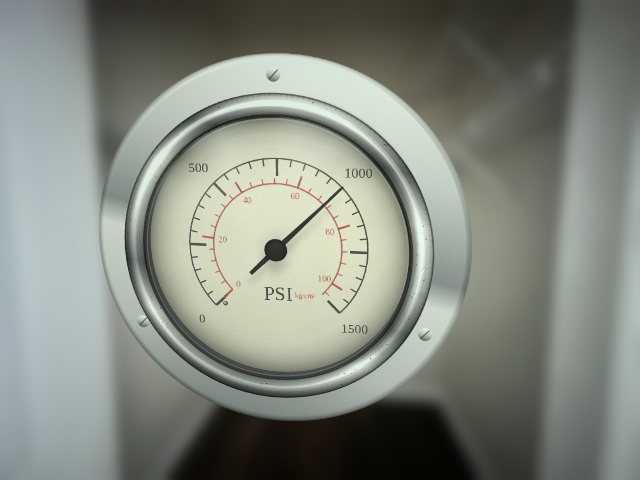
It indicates 1000 psi
